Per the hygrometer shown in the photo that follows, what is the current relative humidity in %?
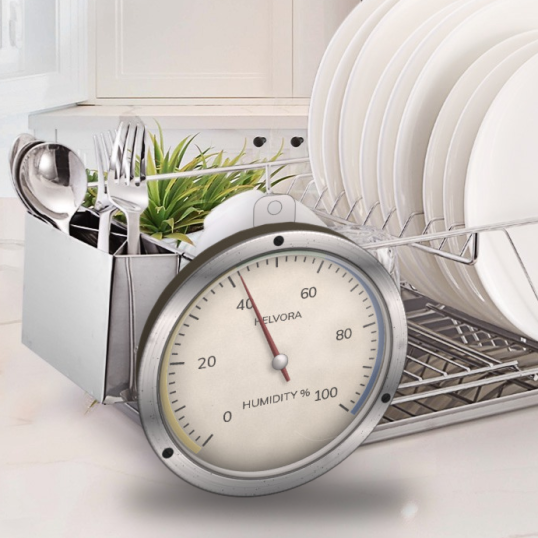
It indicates 42 %
